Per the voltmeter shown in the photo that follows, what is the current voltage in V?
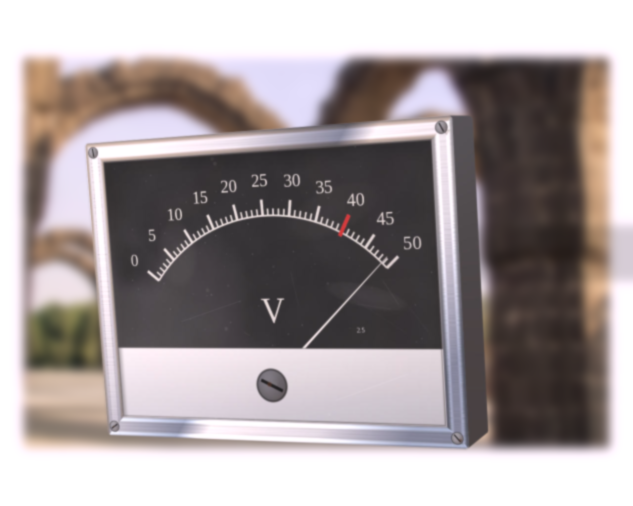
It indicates 49 V
